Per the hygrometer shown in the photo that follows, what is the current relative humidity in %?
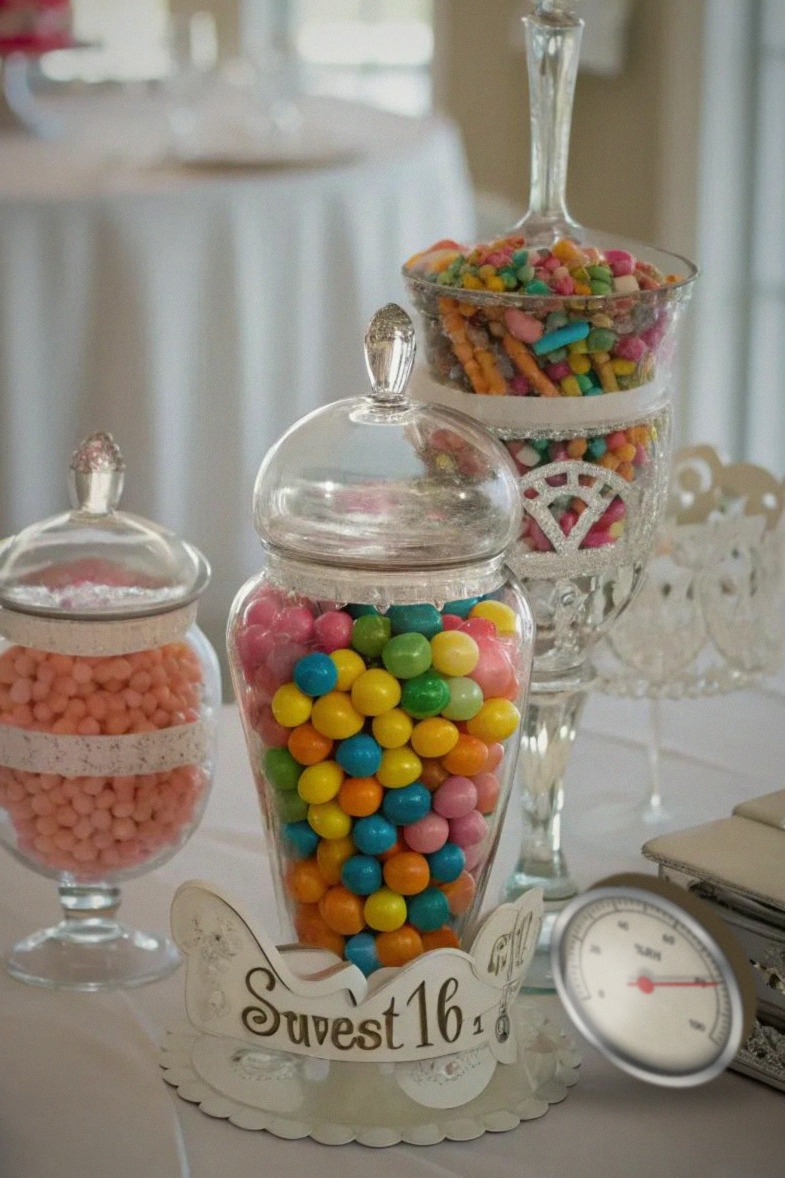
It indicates 80 %
